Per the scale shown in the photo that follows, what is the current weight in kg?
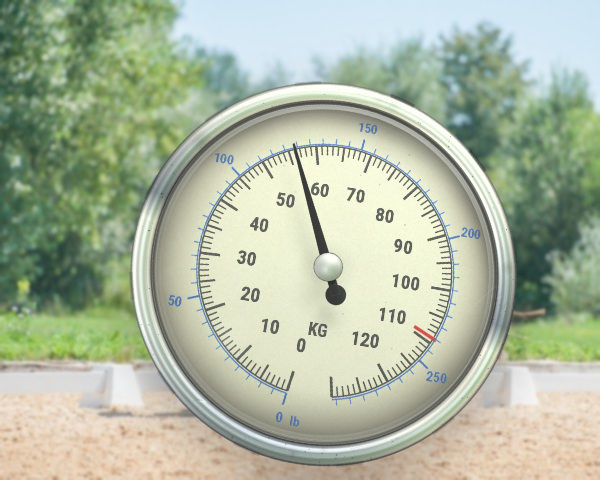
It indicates 56 kg
